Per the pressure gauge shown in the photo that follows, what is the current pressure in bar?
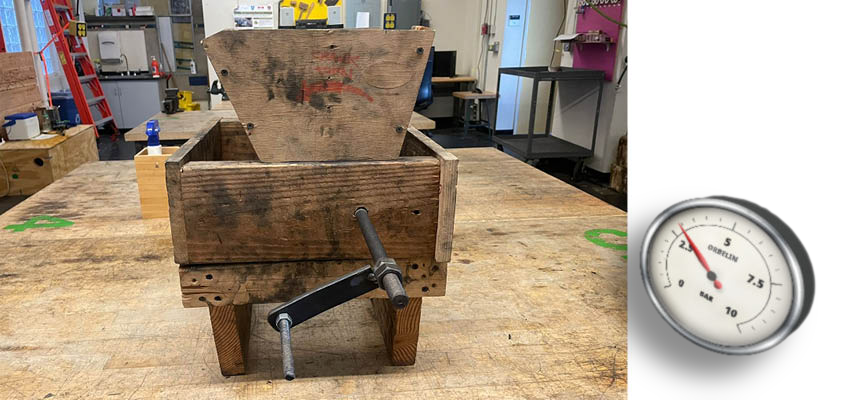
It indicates 3 bar
